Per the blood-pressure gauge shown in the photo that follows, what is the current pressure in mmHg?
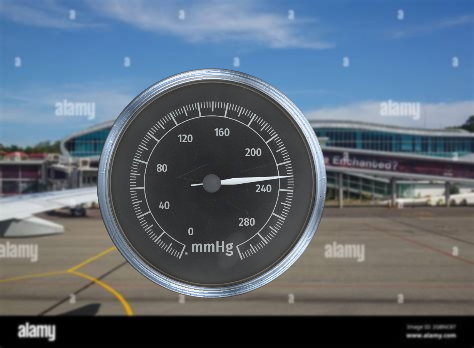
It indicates 230 mmHg
